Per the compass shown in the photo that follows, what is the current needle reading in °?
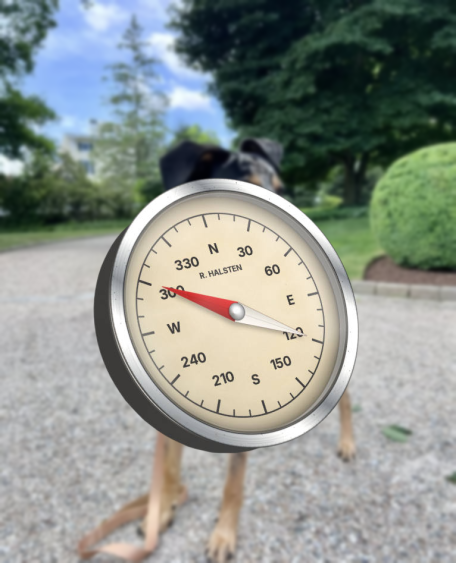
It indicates 300 °
